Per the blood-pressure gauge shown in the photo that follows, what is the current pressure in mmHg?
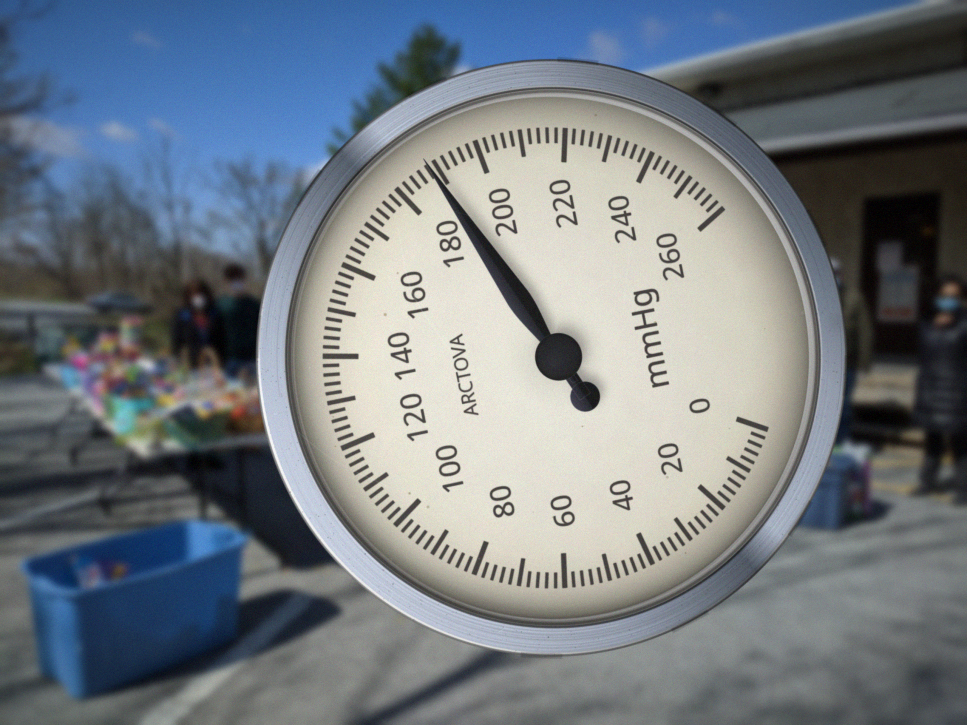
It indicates 188 mmHg
